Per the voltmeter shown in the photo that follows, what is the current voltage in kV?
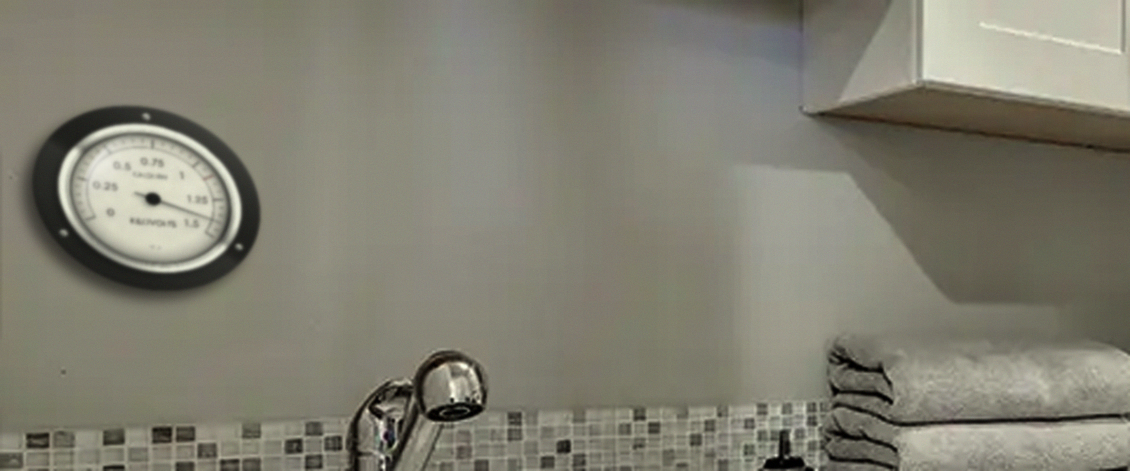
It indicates 1.4 kV
